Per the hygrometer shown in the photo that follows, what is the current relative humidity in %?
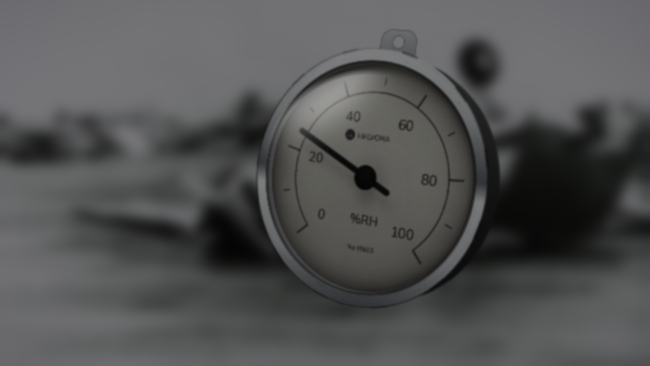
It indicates 25 %
